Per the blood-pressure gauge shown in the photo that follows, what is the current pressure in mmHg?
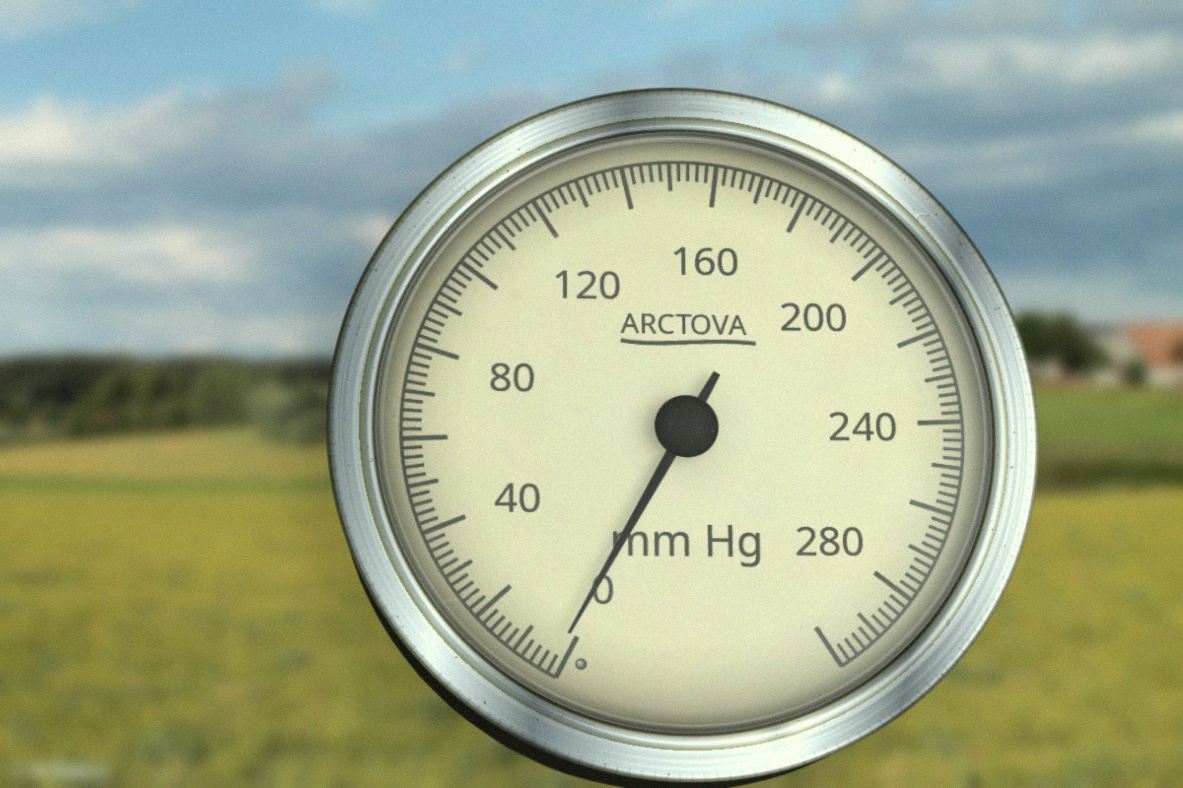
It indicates 2 mmHg
